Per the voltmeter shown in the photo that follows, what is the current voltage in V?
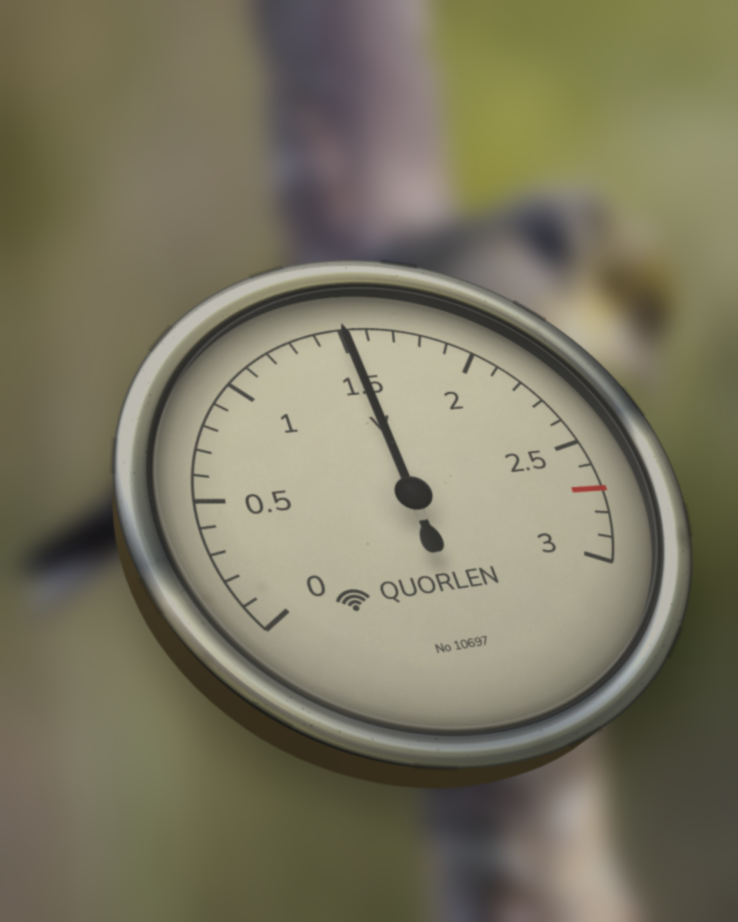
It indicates 1.5 V
